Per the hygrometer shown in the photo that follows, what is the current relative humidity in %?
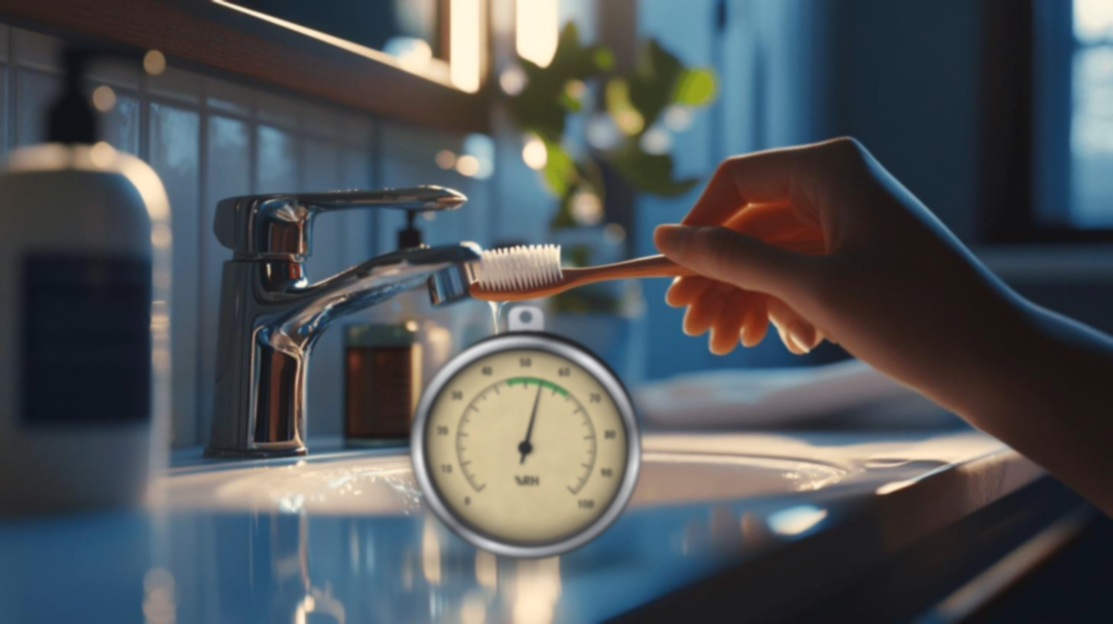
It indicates 55 %
